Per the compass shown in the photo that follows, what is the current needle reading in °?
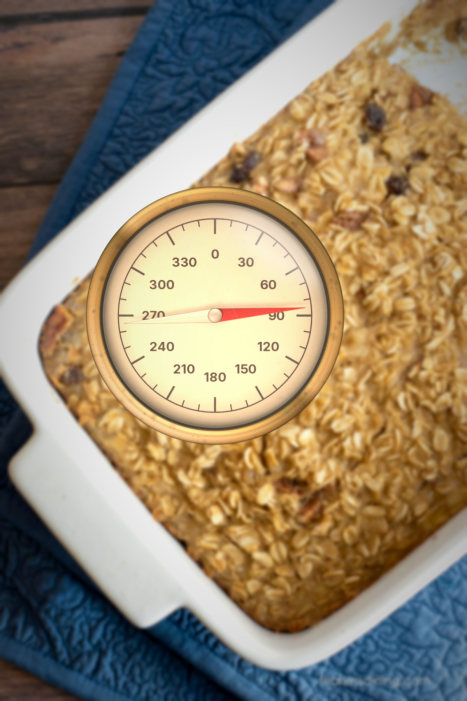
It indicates 85 °
